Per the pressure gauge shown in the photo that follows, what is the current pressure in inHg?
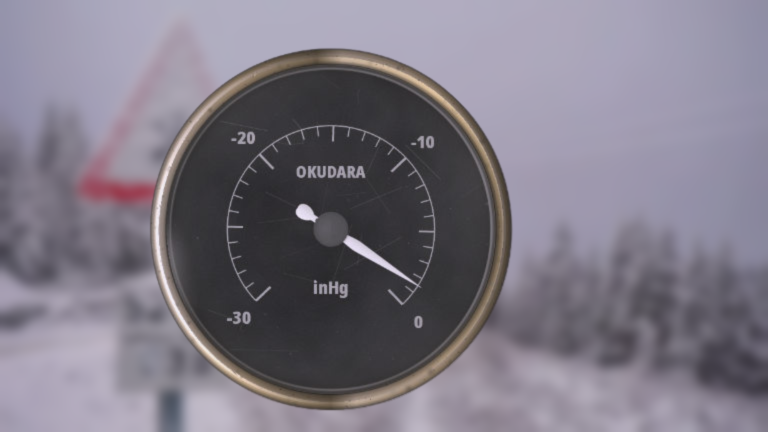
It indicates -1.5 inHg
